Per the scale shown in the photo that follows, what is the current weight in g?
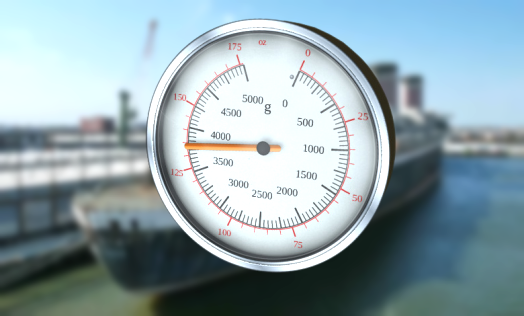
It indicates 3800 g
